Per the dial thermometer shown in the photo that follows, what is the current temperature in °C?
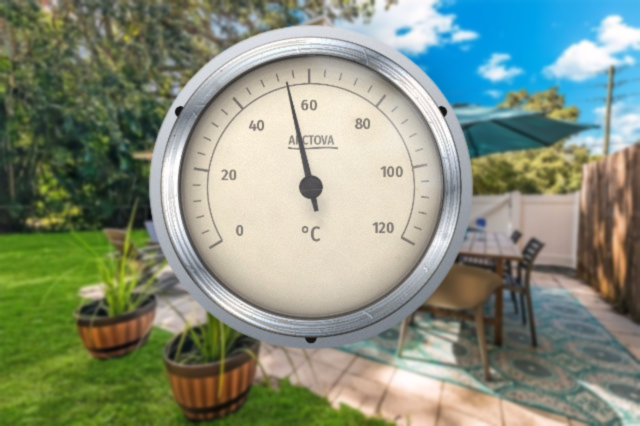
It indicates 54 °C
